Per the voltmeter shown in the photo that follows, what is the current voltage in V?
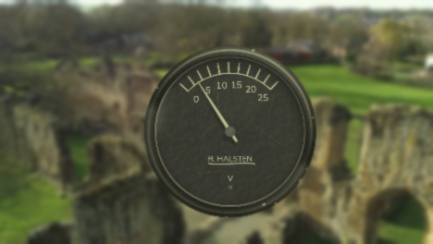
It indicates 3.75 V
